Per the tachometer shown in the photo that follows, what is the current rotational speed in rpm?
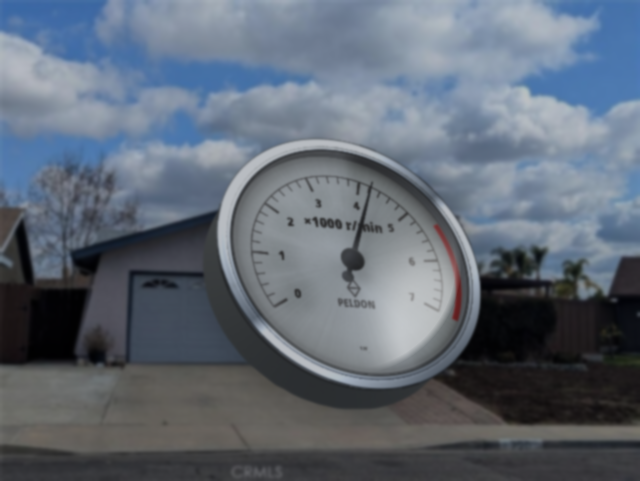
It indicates 4200 rpm
